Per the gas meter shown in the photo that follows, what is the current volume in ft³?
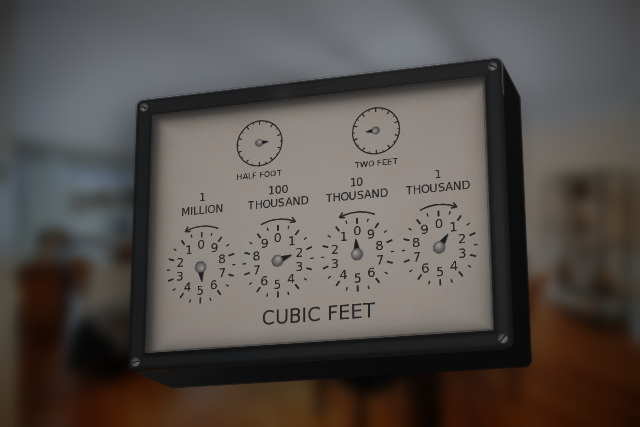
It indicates 520100 ft³
